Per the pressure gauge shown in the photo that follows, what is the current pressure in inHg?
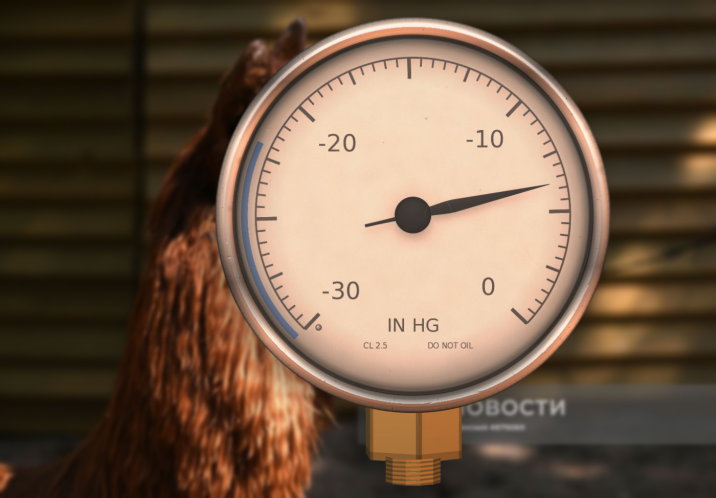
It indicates -6.25 inHg
